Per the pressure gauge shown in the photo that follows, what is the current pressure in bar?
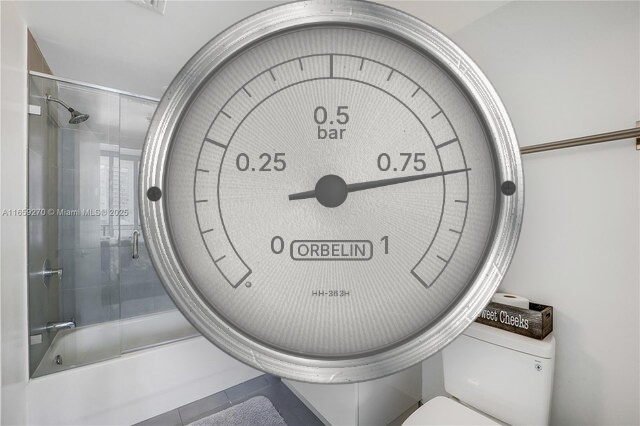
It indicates 0.8 bar
